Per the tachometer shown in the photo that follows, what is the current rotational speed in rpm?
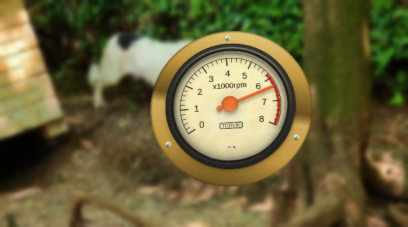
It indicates 6400 rpm
